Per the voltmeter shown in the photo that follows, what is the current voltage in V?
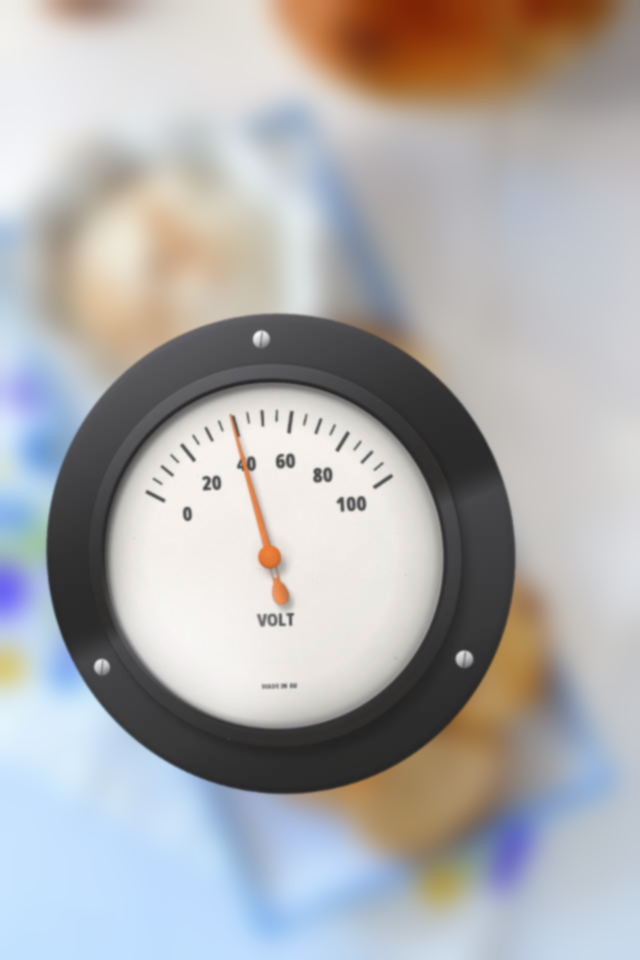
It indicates 40 V
